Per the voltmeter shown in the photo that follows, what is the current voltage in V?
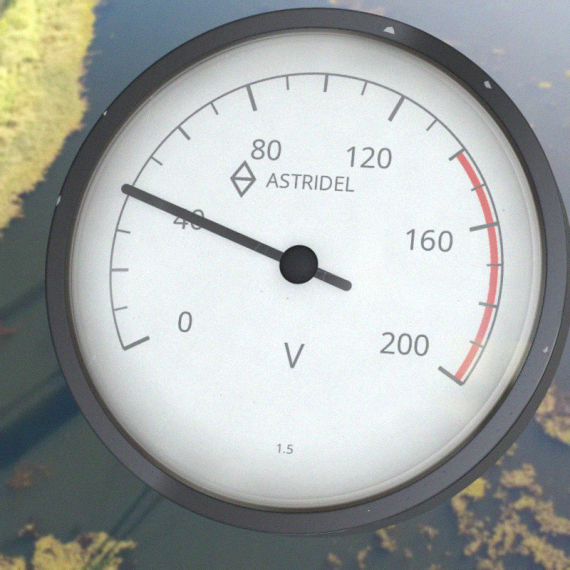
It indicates 40 V
